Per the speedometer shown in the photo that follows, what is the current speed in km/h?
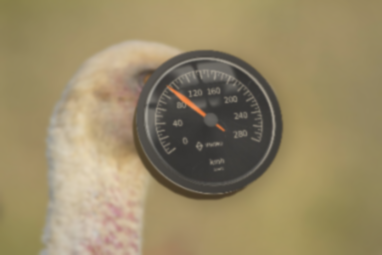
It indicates 90 km/h
